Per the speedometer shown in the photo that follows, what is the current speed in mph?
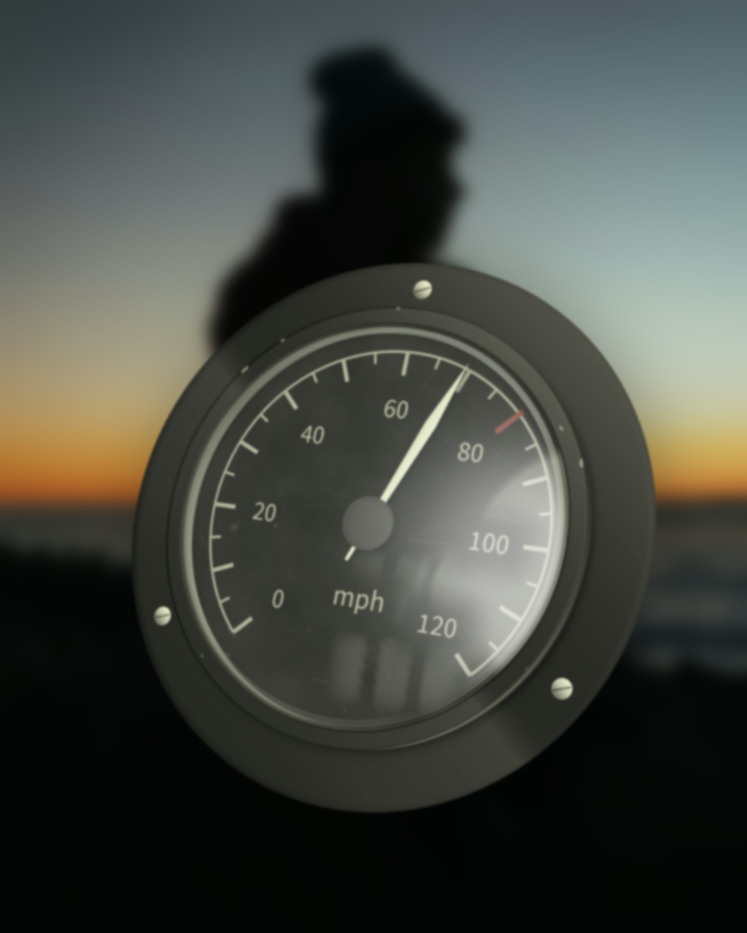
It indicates 70 mph
